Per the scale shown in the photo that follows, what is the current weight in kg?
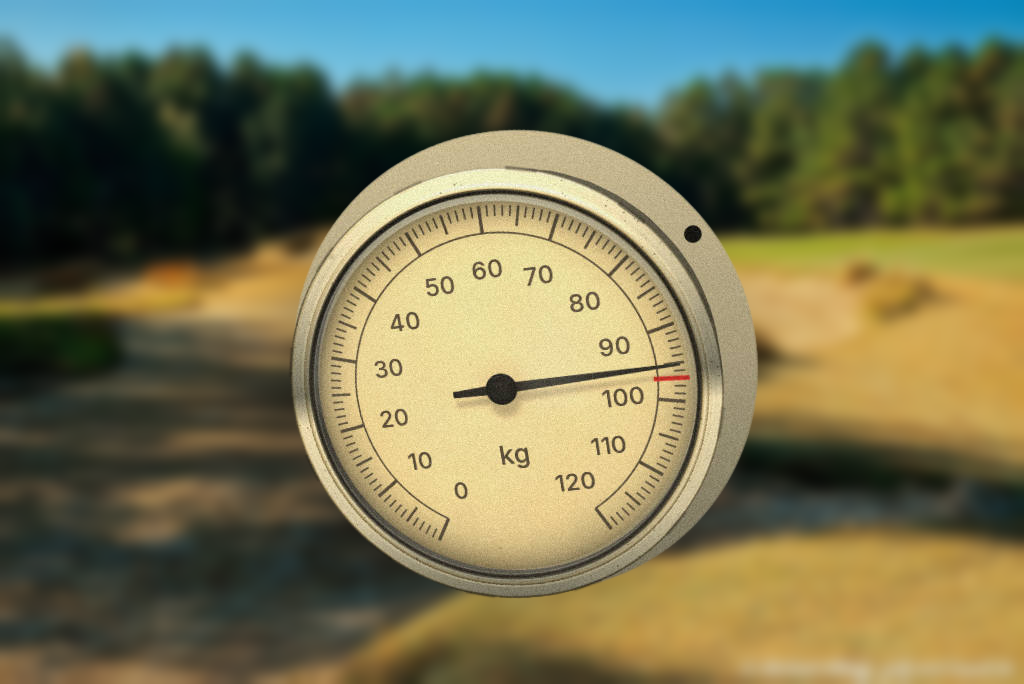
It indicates 95 kg
